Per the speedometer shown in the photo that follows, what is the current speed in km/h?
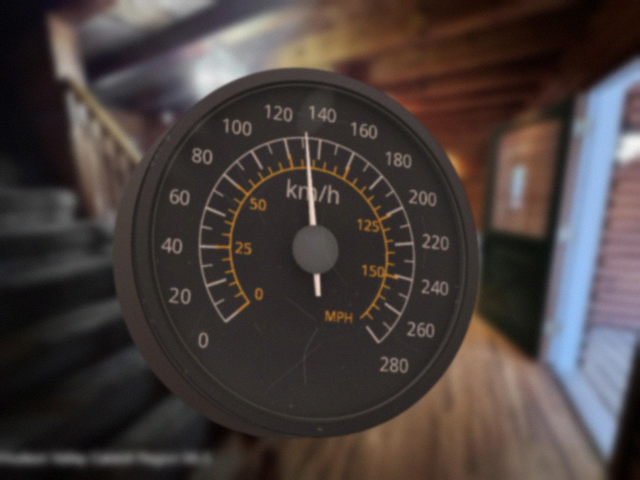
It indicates 130 km/h
